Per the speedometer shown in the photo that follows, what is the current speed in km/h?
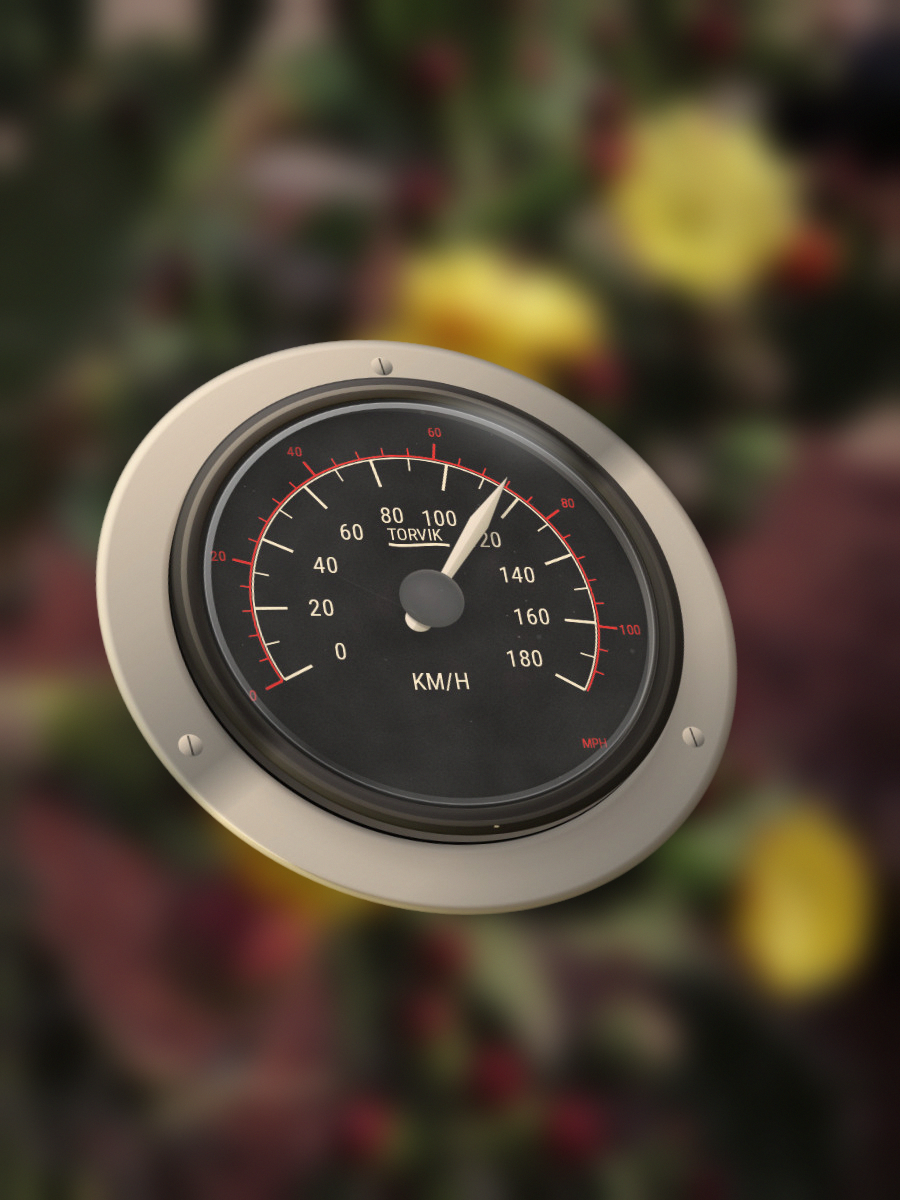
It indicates 115 km/h
